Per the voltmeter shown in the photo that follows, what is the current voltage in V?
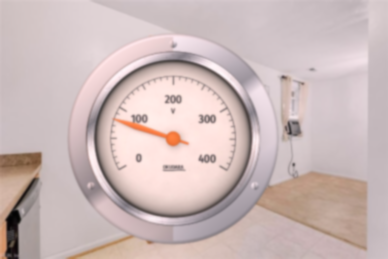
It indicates 80 V
